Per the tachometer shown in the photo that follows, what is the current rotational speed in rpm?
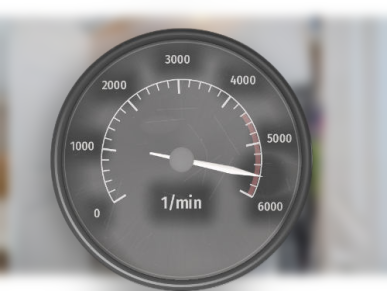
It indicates 5600 rpm
